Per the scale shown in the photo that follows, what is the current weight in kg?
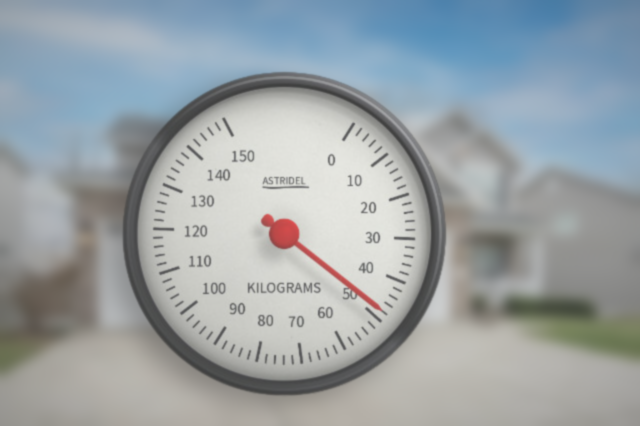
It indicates 48 kg
